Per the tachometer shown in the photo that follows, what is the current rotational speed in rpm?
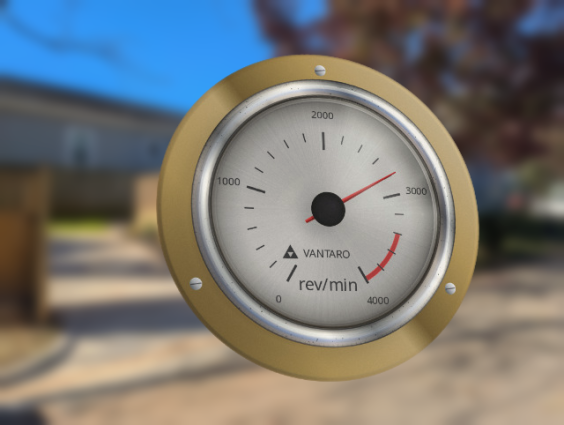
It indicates 2800 rpm
